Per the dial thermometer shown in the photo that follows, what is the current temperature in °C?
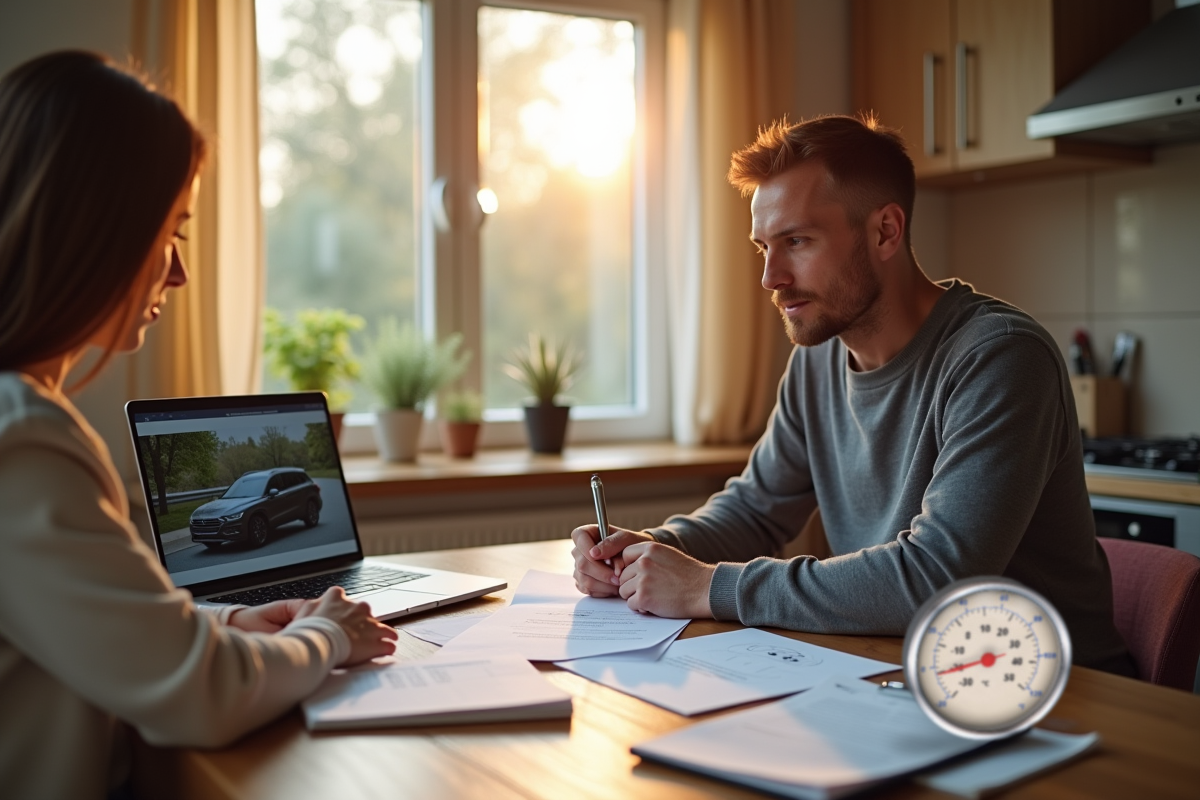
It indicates -20 °C
